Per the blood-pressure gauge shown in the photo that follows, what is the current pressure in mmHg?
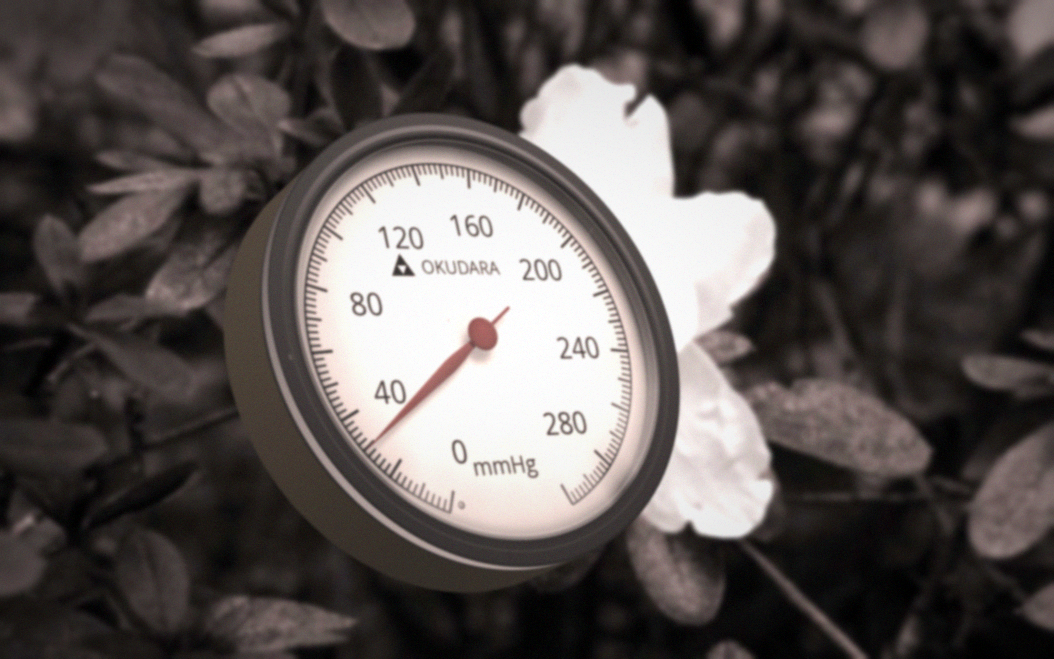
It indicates 30 mmHg
